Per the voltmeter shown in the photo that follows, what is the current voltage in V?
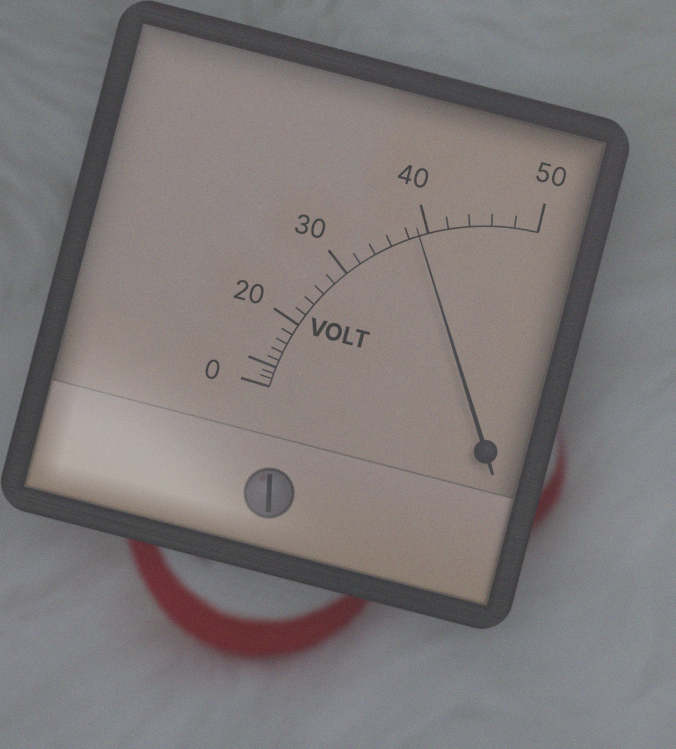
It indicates 39 V
